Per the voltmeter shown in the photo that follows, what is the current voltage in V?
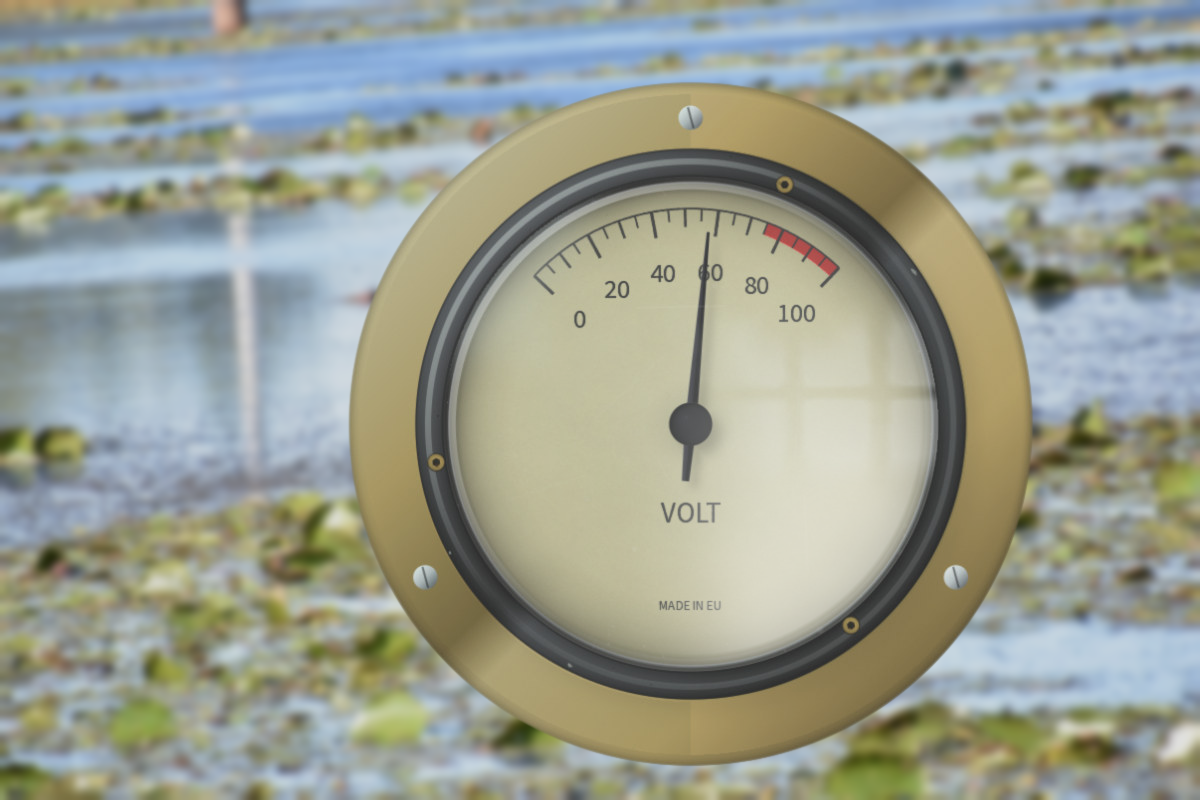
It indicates 57.5 V
